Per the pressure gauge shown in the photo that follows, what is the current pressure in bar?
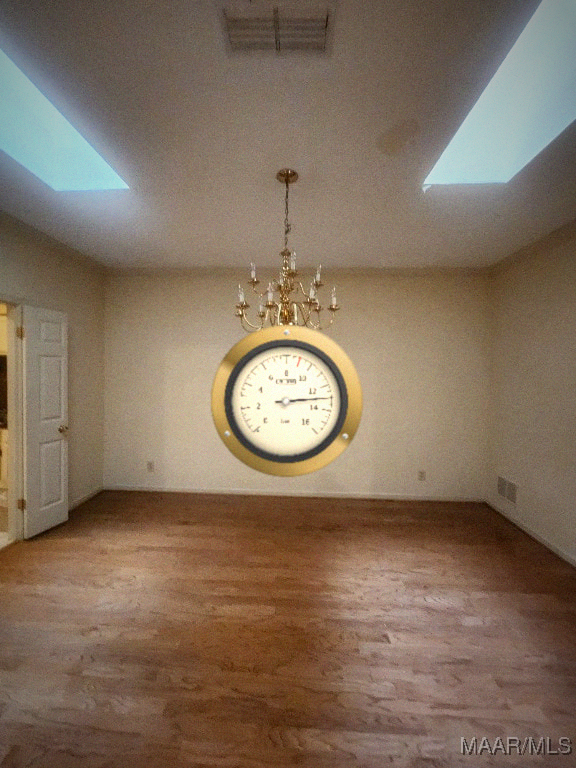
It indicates 13 bar
